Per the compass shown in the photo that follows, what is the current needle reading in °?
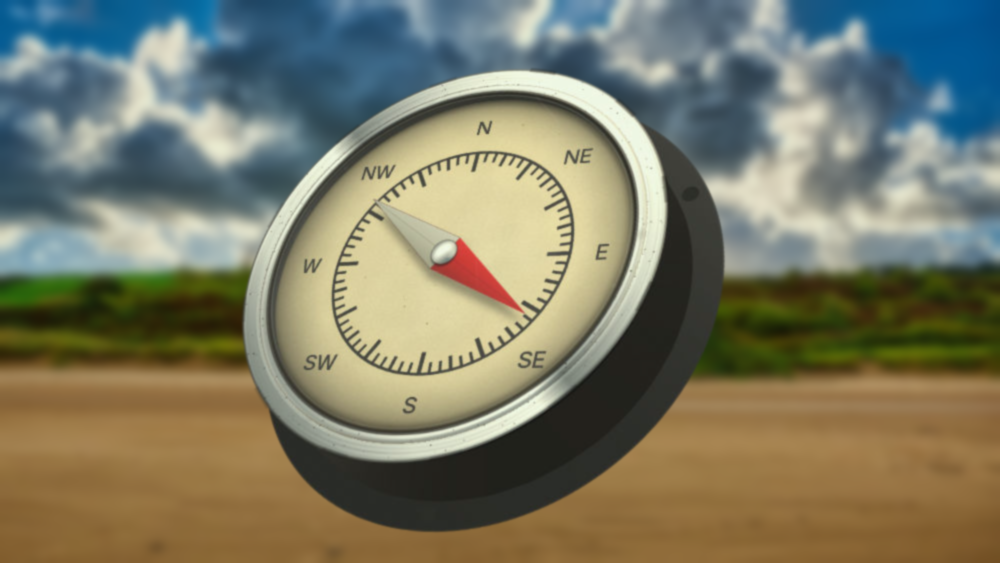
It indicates 125 °
